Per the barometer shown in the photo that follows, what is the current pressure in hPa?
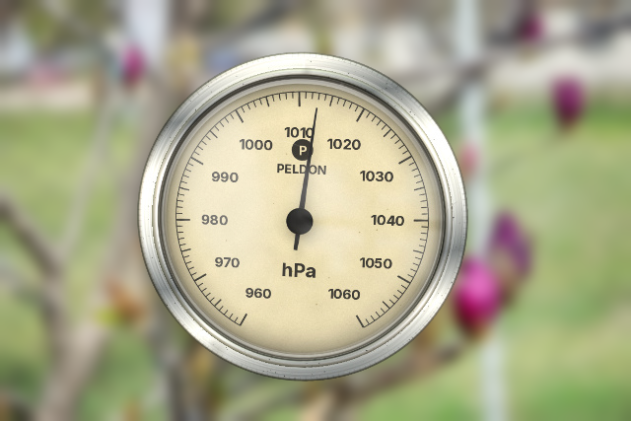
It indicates 1013 hPa
